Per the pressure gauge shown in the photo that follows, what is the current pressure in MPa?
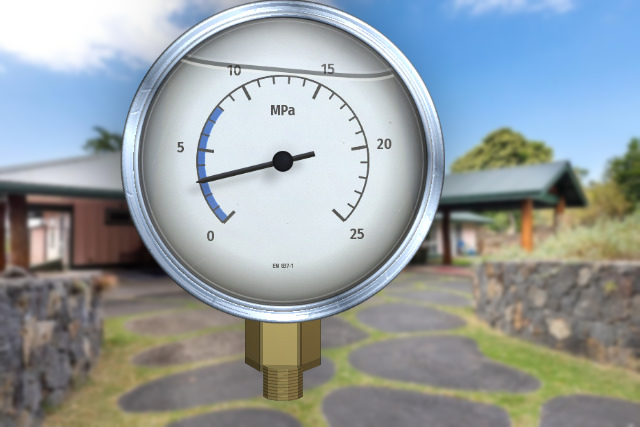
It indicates 3 MPa
